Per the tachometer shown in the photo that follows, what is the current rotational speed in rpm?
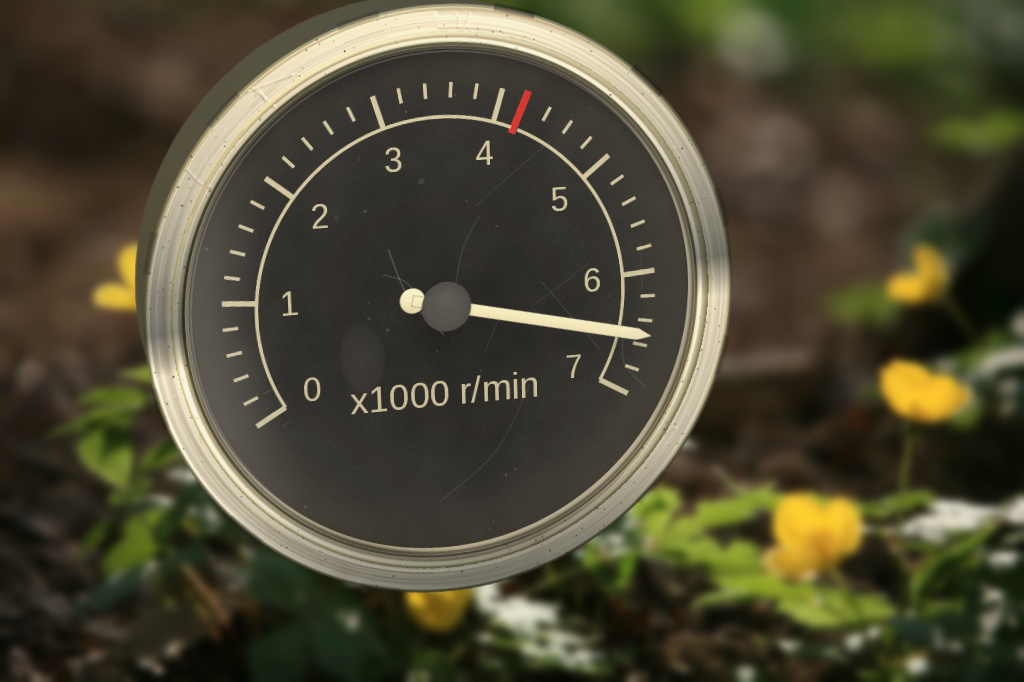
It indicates 6500 rpm
